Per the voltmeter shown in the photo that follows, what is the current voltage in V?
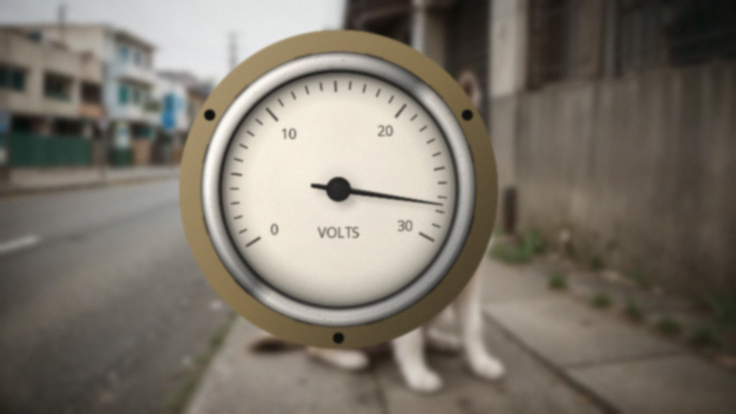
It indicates 27.5 V
